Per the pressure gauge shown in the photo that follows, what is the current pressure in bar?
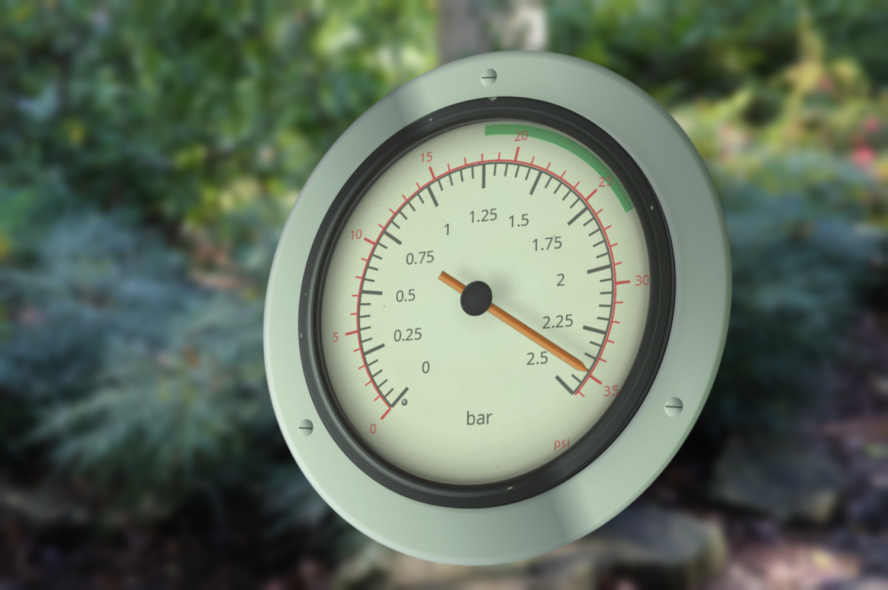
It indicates 2.4 bar
